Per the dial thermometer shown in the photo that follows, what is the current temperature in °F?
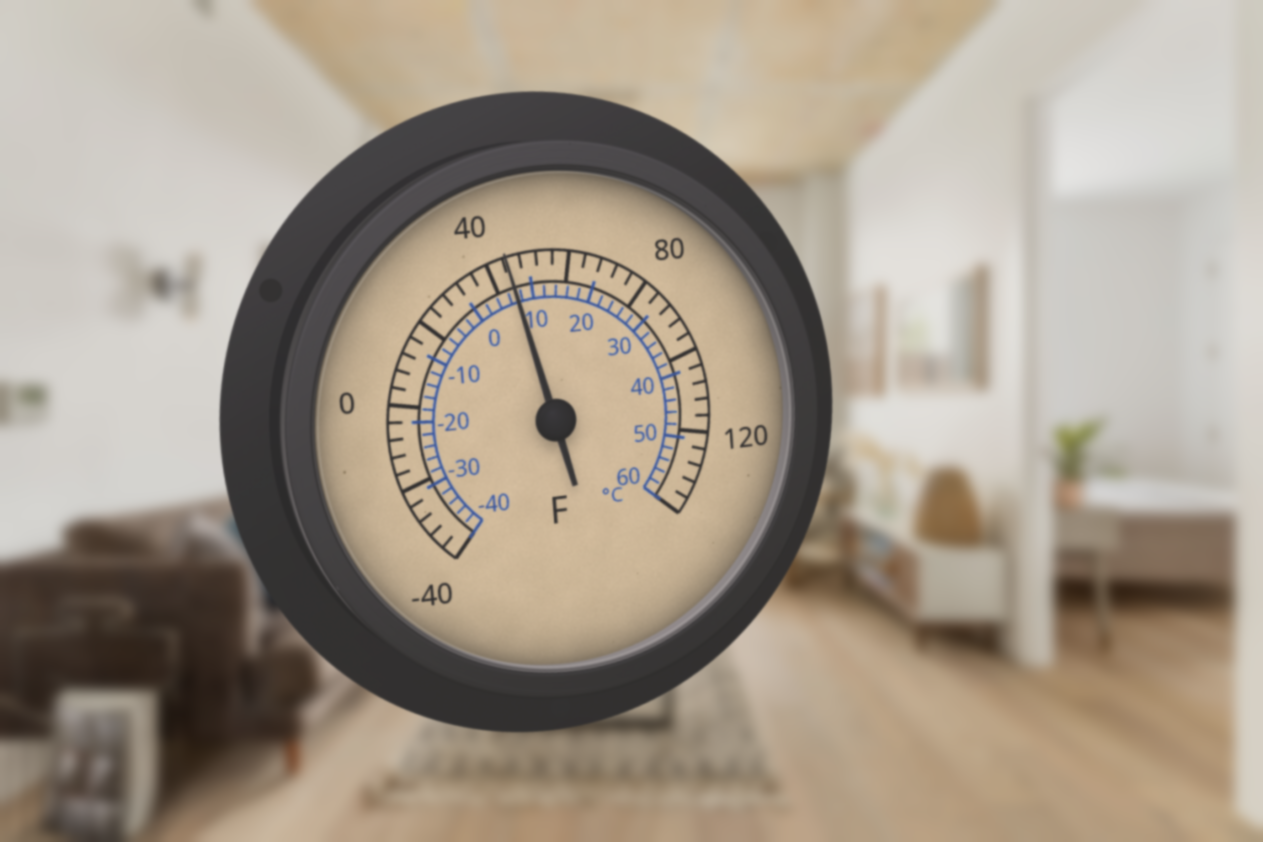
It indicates 44 °F
